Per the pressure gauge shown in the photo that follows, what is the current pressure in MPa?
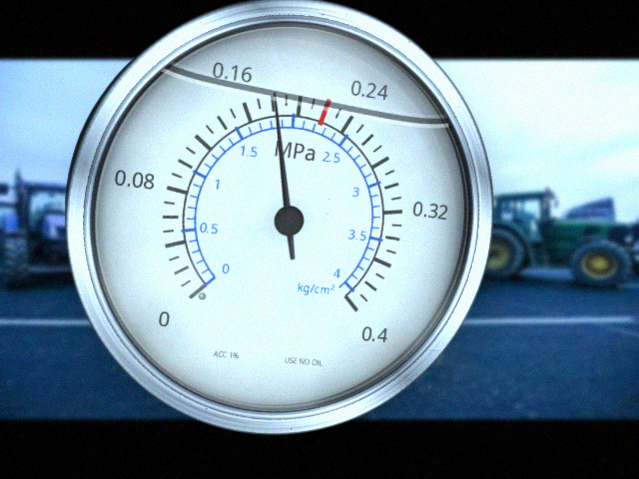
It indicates 0.18 MPa
